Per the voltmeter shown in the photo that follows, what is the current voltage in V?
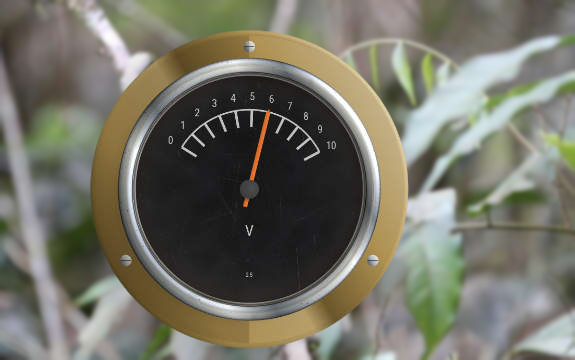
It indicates 6 V
